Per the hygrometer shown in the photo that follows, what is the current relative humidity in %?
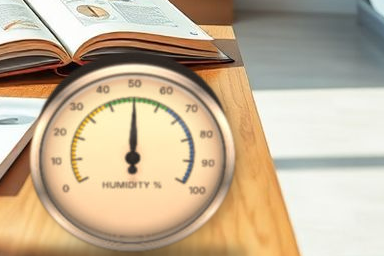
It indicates 50 %
